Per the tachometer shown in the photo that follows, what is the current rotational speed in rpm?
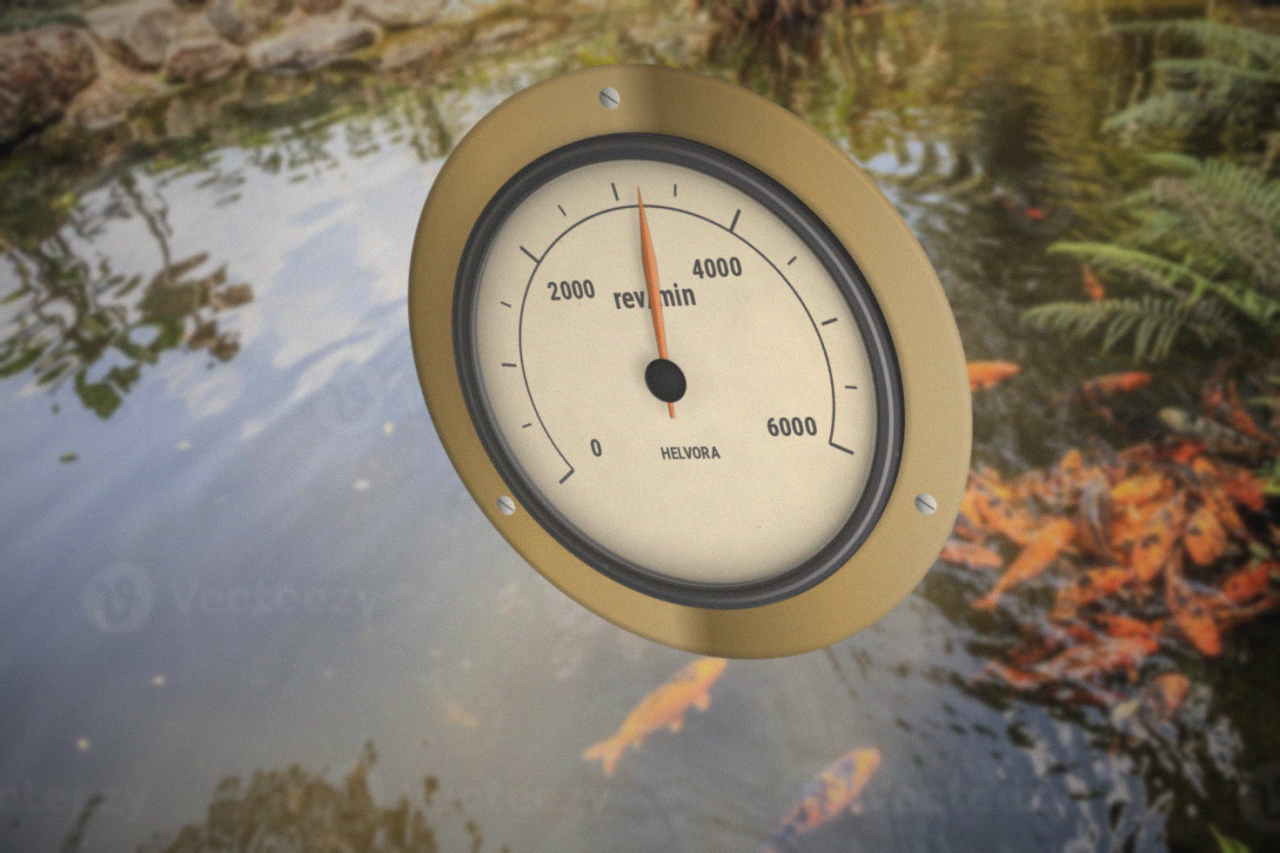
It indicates 3250 rpm
